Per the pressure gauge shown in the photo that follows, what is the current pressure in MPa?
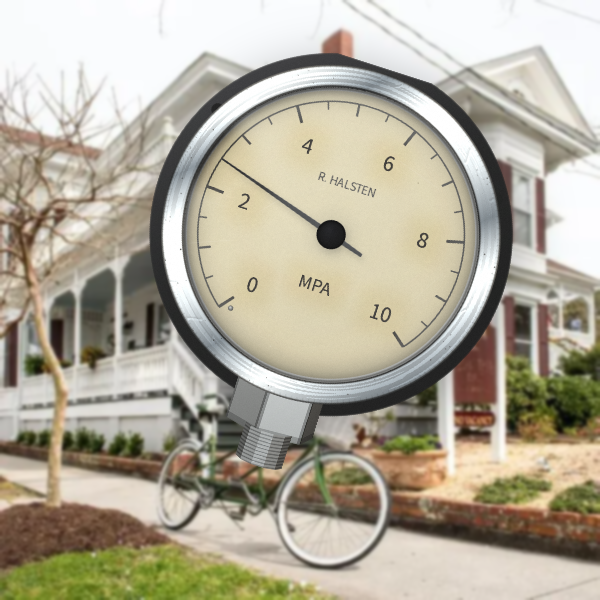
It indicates 2.5 MPa
